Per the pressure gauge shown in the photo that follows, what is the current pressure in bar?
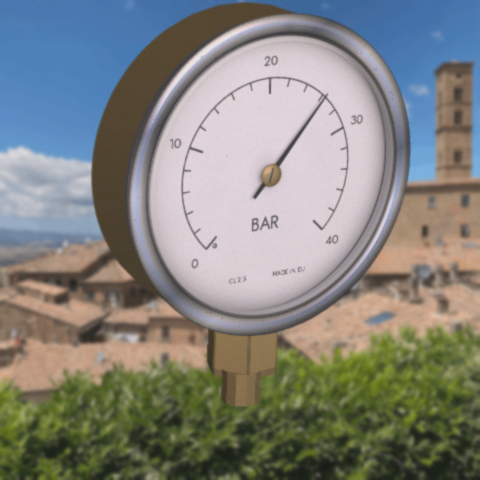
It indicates 26 bar
